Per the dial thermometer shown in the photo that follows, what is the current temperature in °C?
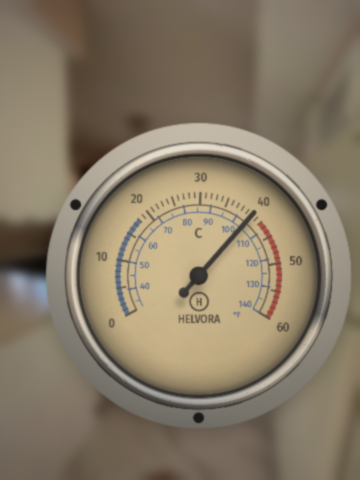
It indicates 40 °C
